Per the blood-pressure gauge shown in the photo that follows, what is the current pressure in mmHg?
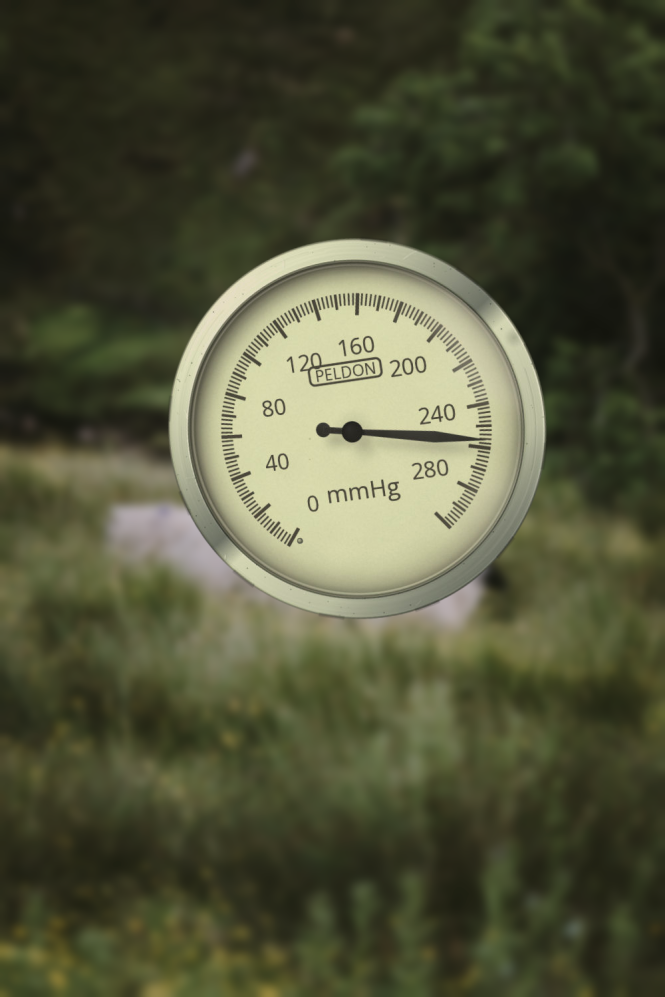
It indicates 256 mmHg
